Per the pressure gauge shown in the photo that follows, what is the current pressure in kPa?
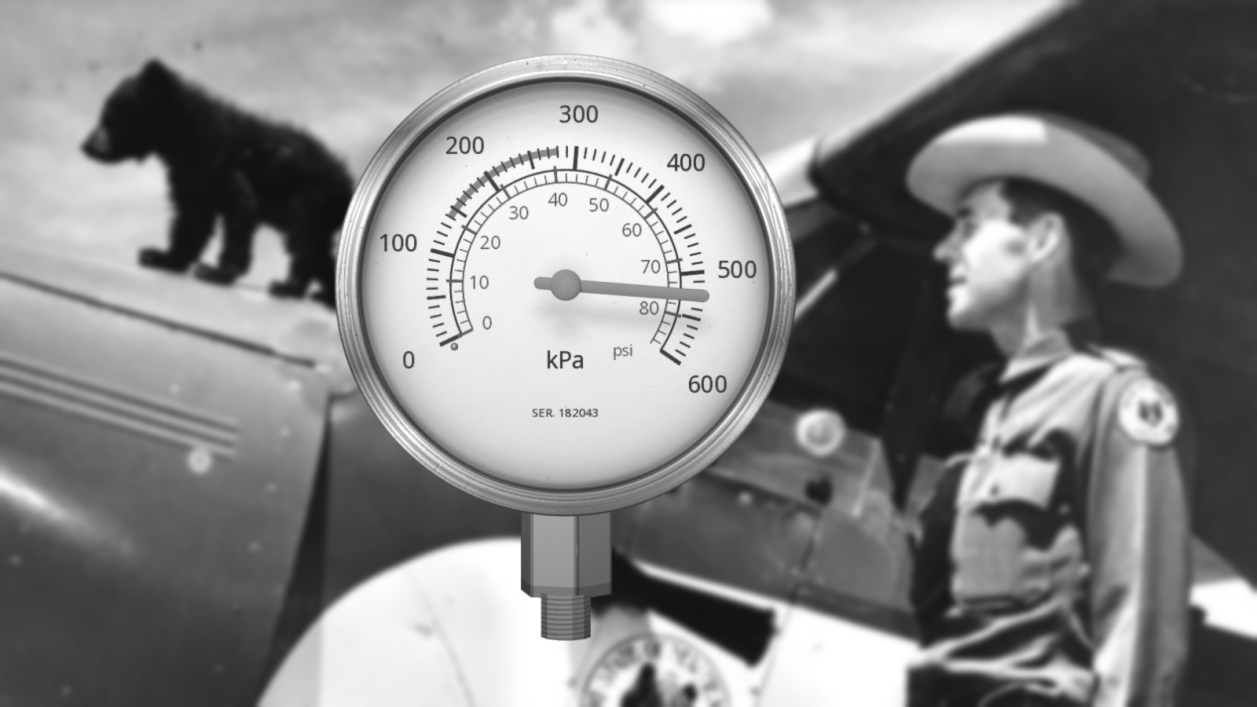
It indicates 525 kPa
